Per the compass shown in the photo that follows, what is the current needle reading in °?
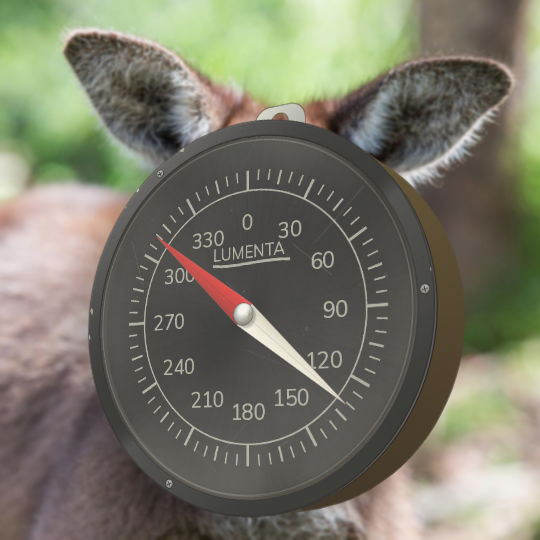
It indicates 310 °
